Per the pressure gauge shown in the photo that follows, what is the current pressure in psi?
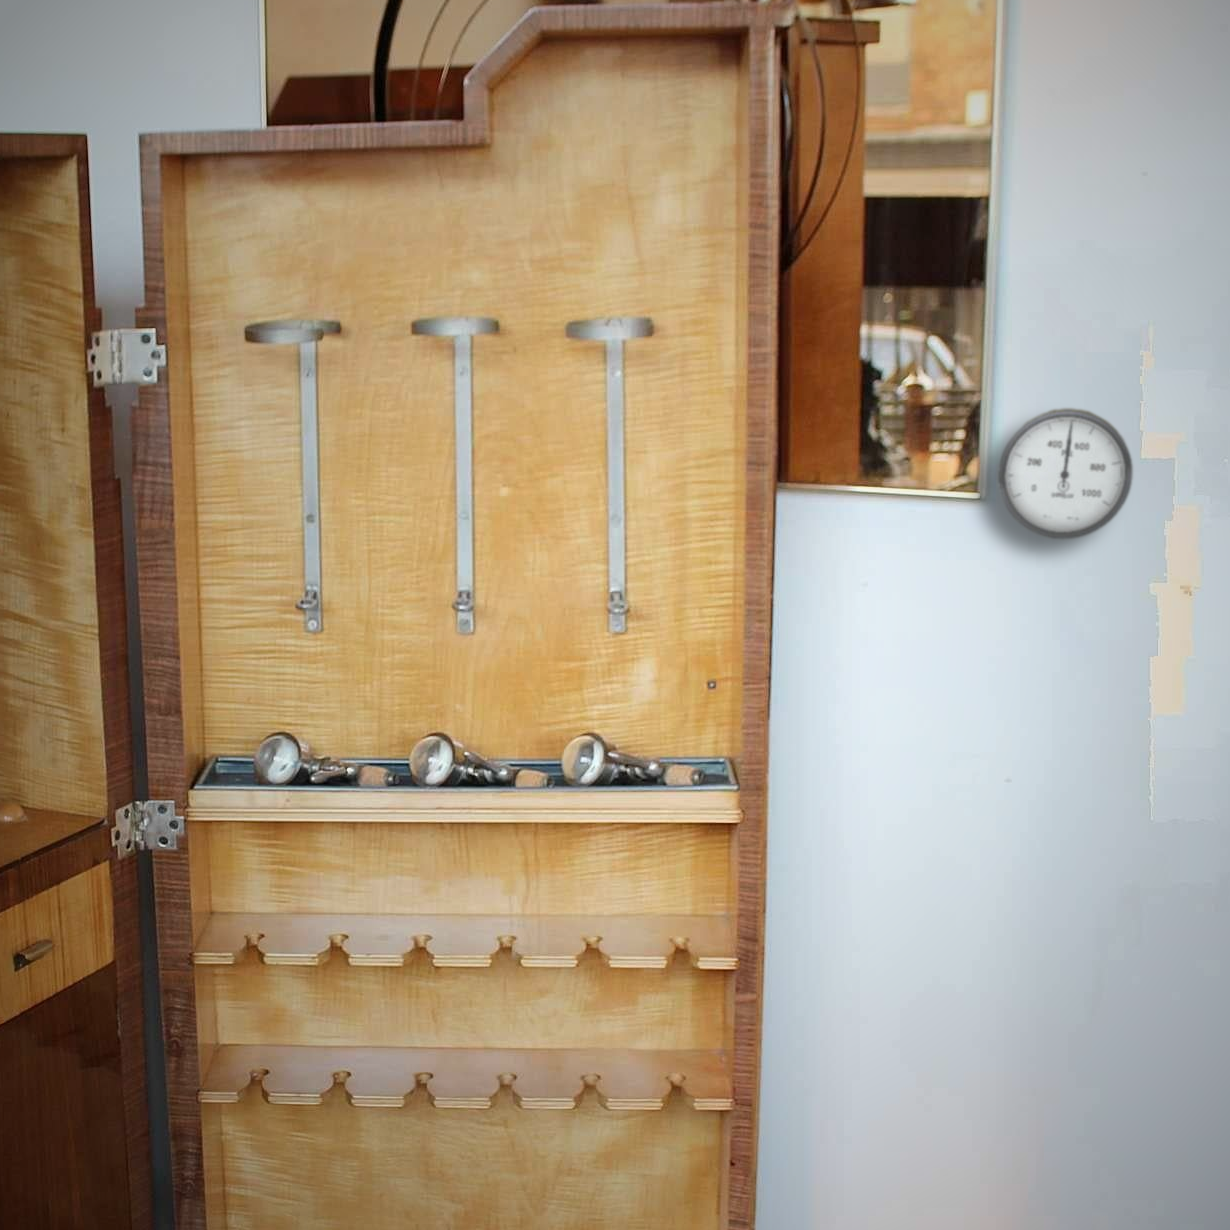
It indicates 500 psi
